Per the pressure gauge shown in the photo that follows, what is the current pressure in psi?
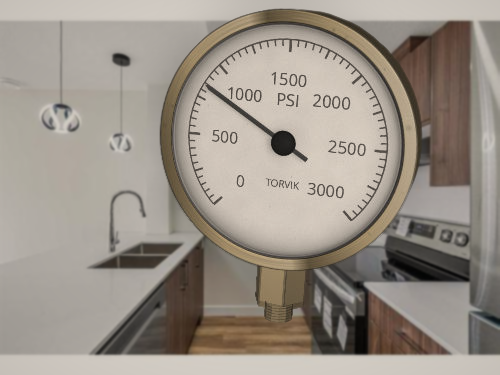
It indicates 850 psi
